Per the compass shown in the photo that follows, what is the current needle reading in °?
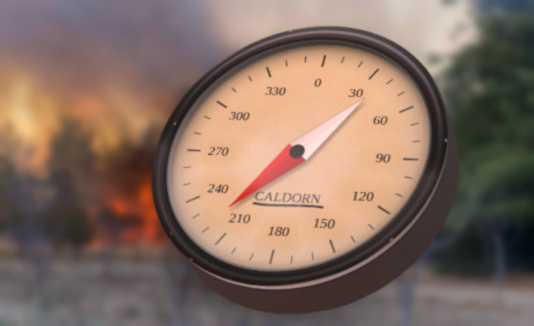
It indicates 220 °
